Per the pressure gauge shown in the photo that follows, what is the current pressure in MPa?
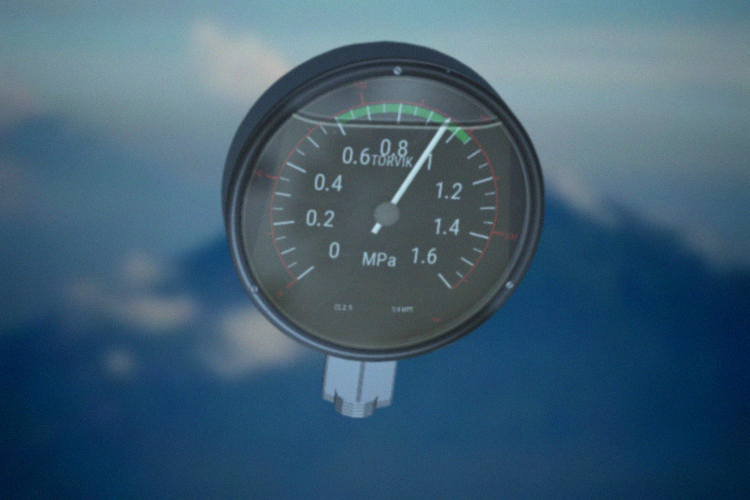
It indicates 0.95 MPa
